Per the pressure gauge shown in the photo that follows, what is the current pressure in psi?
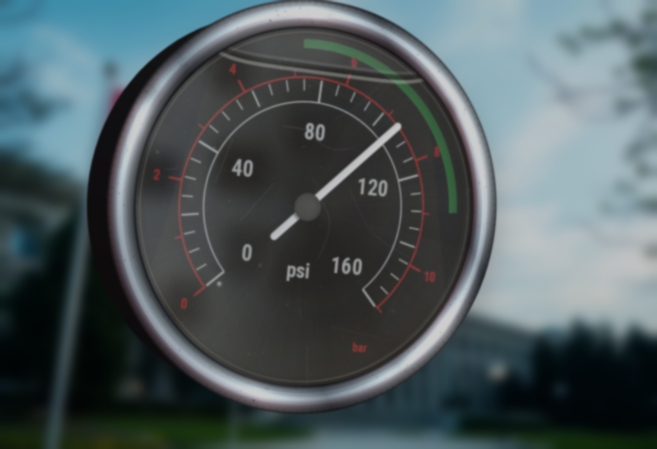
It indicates 105 psi
